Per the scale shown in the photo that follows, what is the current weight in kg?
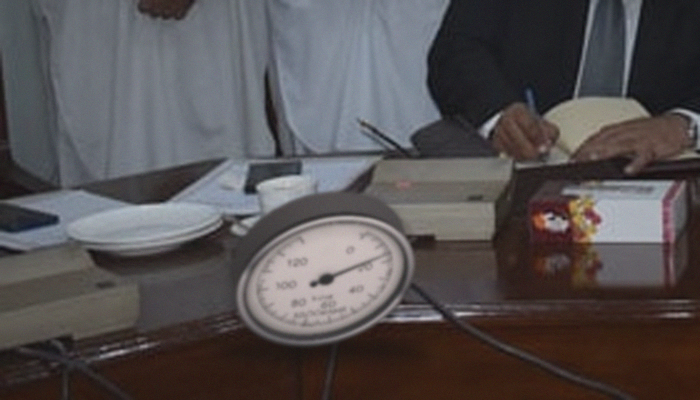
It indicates 15 kg
